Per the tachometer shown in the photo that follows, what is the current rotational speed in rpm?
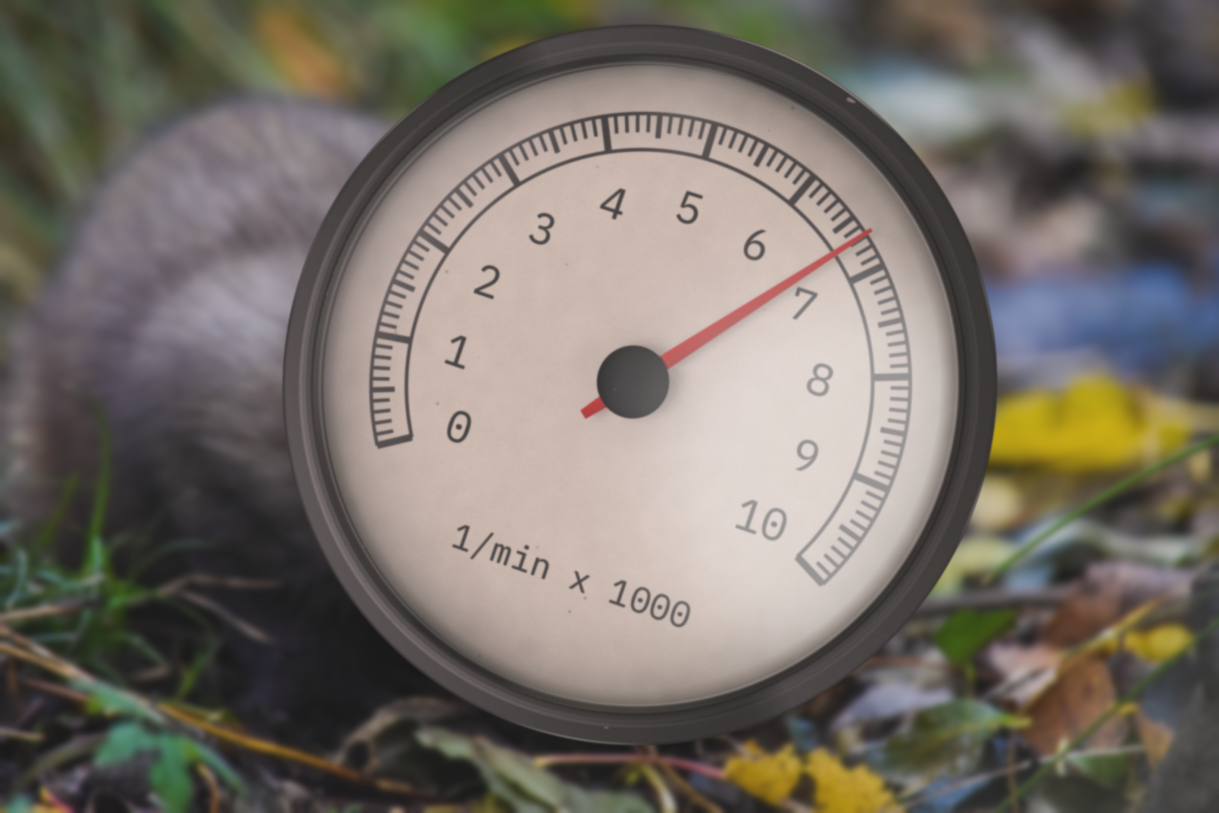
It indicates 6700 rpm
